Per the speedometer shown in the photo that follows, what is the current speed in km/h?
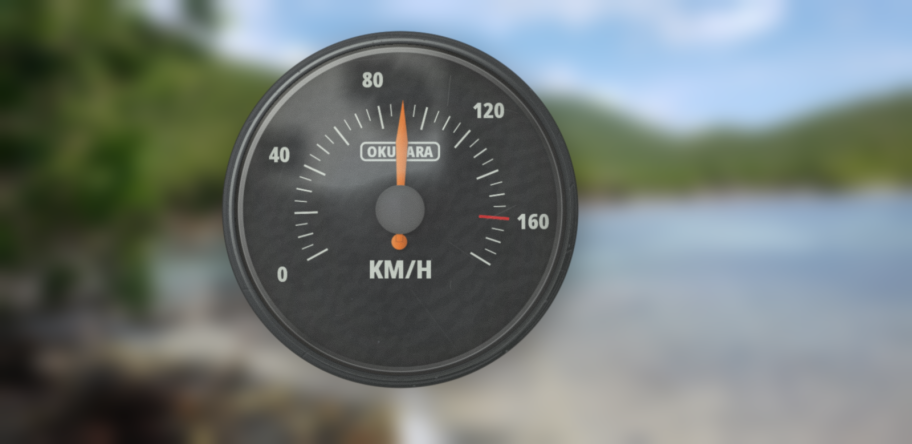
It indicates 90 km/h
